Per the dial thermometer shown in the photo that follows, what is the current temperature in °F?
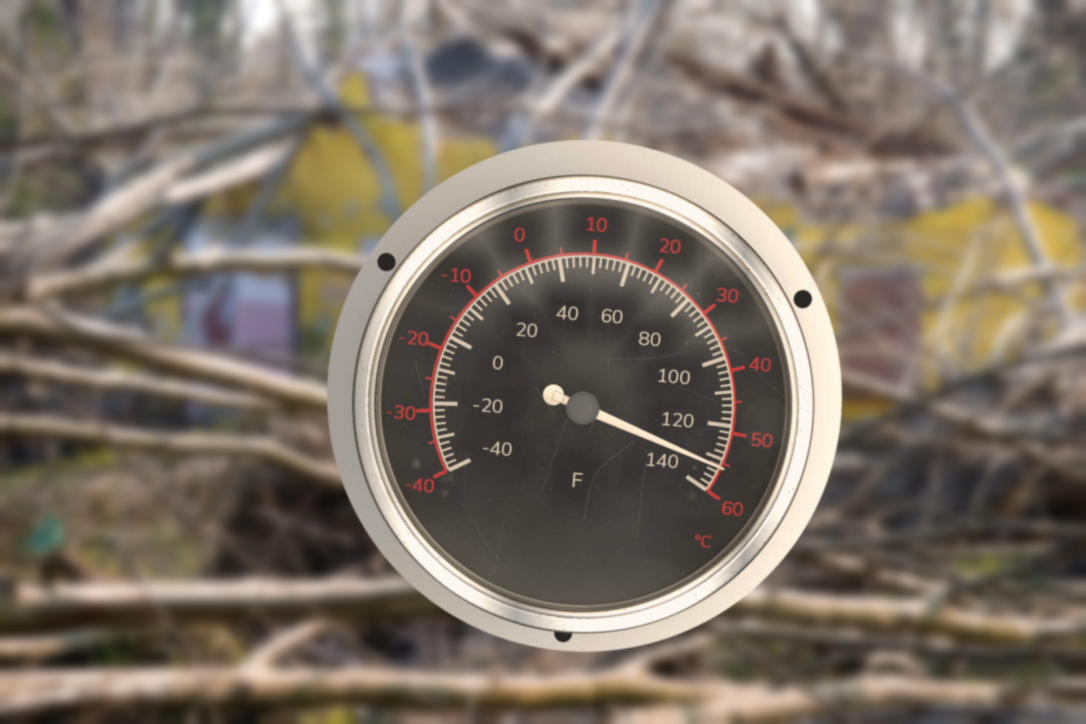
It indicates 132 °F
